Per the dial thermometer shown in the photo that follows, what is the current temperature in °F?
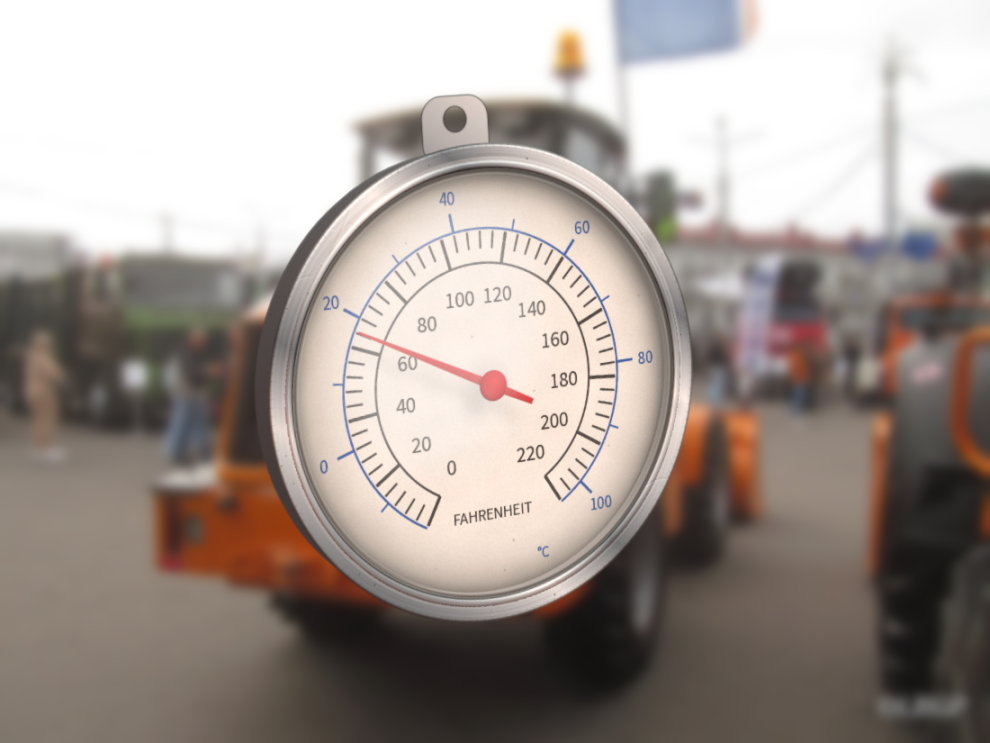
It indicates 64 °F
